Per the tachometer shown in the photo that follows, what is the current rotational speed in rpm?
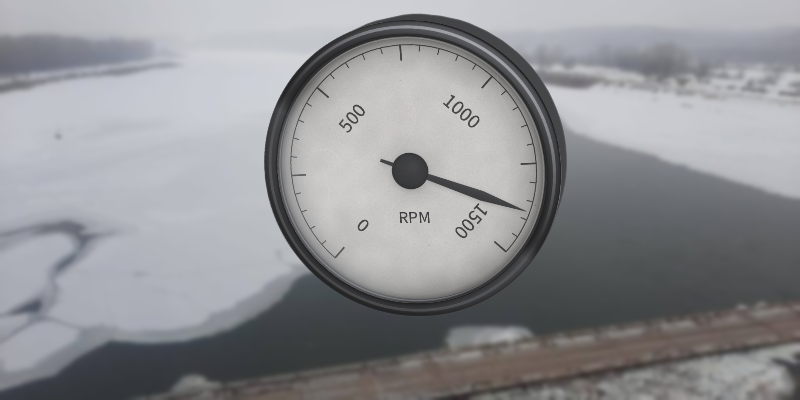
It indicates 1375 rpm
